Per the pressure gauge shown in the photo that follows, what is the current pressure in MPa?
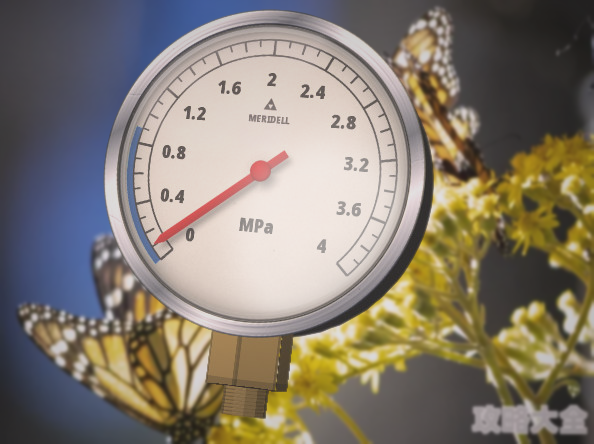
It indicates 0.1 MPa
